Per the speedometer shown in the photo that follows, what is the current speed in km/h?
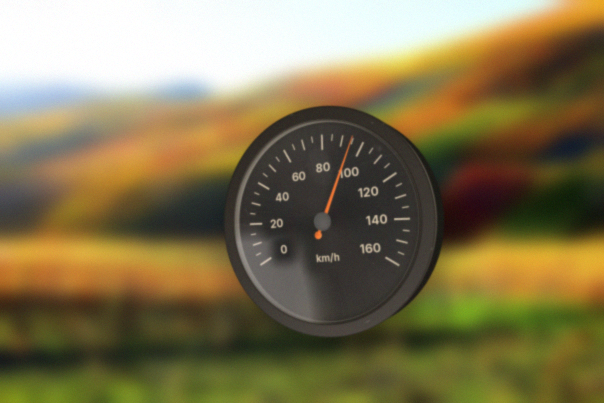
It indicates 95 km/h
